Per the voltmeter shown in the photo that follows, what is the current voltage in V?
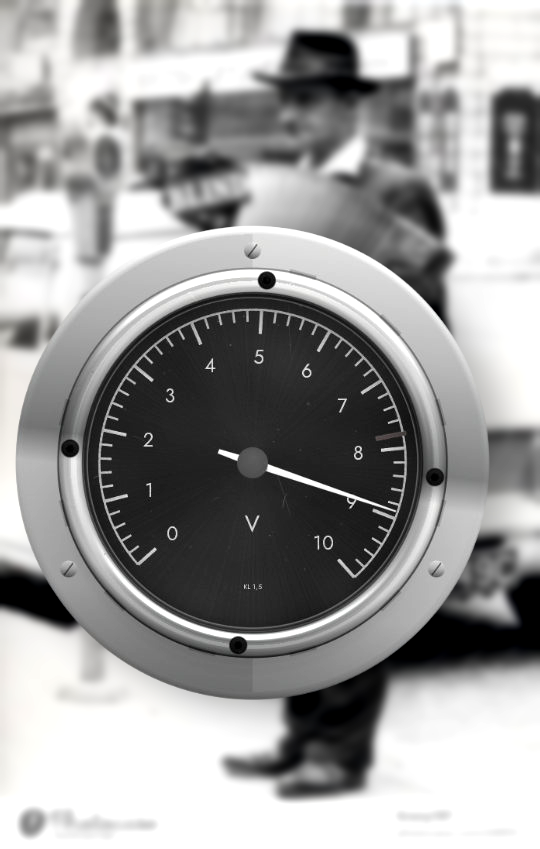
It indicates 8.9 V
